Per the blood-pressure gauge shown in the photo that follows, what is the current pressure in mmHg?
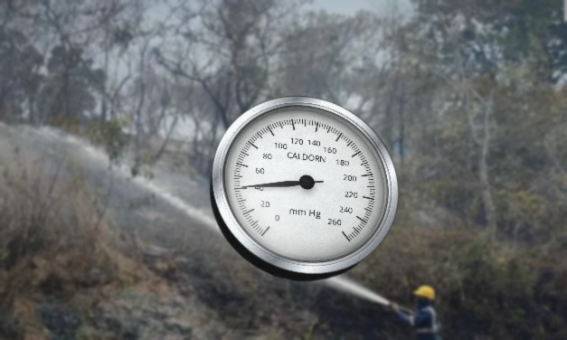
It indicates 40 mmHg
